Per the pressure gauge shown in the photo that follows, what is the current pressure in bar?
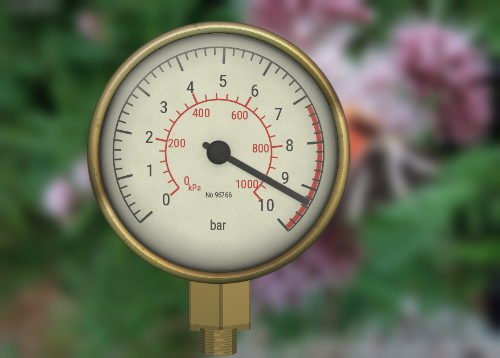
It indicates 9.3 bar
